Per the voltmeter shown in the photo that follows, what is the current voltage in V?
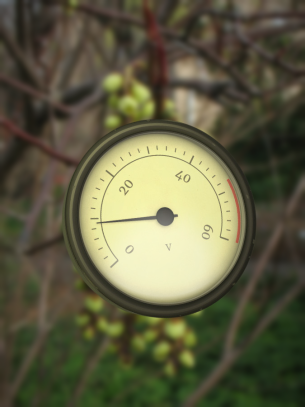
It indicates 9 V
